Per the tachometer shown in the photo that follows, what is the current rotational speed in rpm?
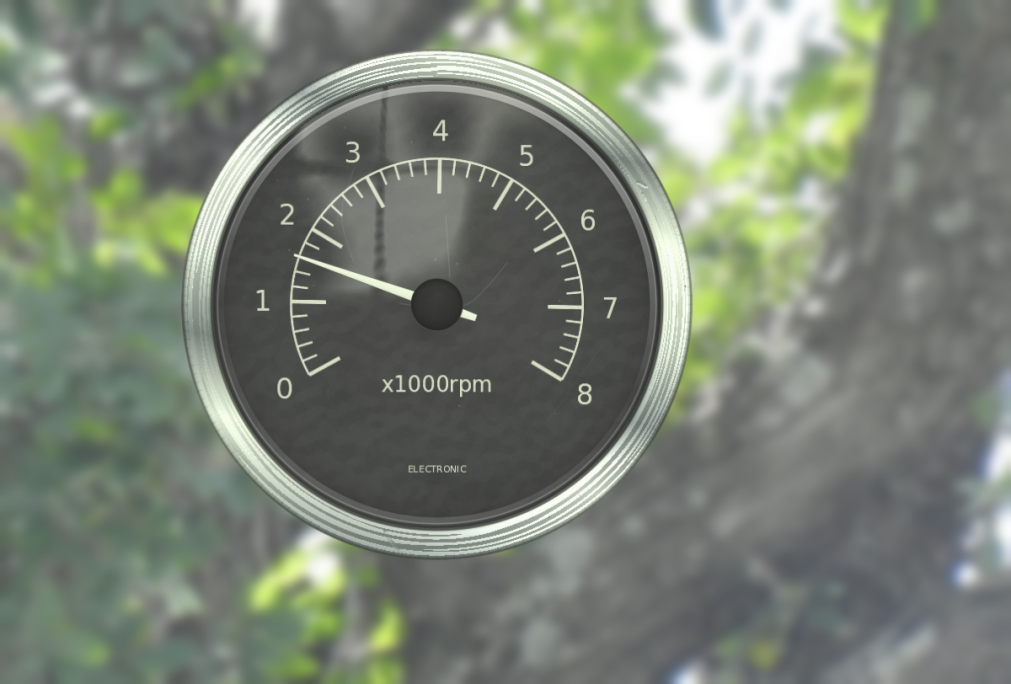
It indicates 1600 rpm
